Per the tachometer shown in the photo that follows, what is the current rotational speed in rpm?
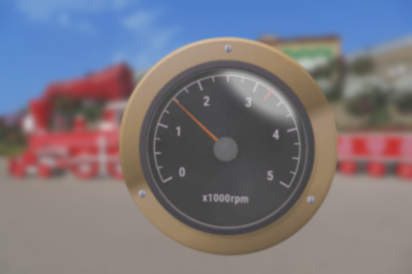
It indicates 1500 rpm
